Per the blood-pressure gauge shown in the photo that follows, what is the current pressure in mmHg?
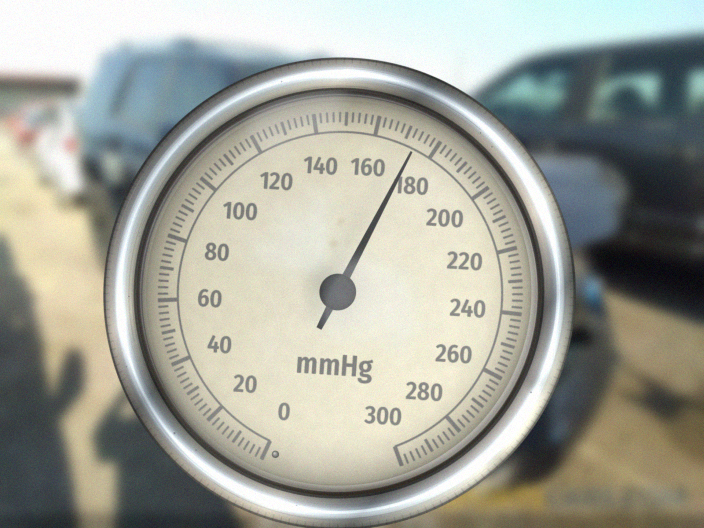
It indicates 174 mmHg
